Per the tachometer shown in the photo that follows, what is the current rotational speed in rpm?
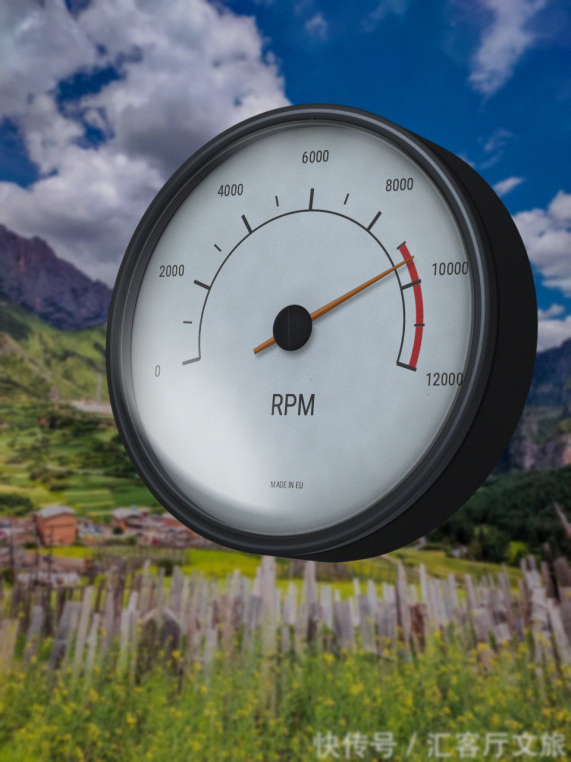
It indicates 9500 rpm
